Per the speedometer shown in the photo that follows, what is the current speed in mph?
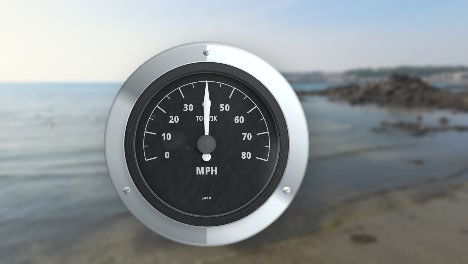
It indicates 40 mph
